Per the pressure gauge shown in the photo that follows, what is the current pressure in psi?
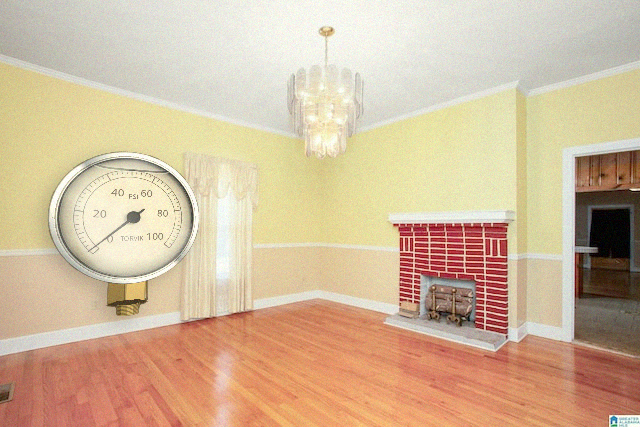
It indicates 2 psi
